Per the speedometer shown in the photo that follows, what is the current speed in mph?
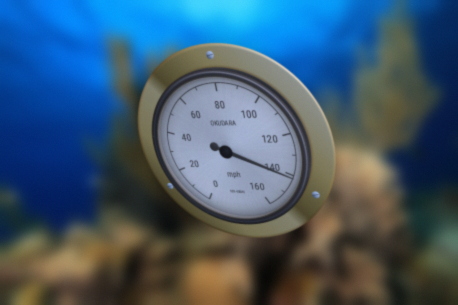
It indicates 140 mph
